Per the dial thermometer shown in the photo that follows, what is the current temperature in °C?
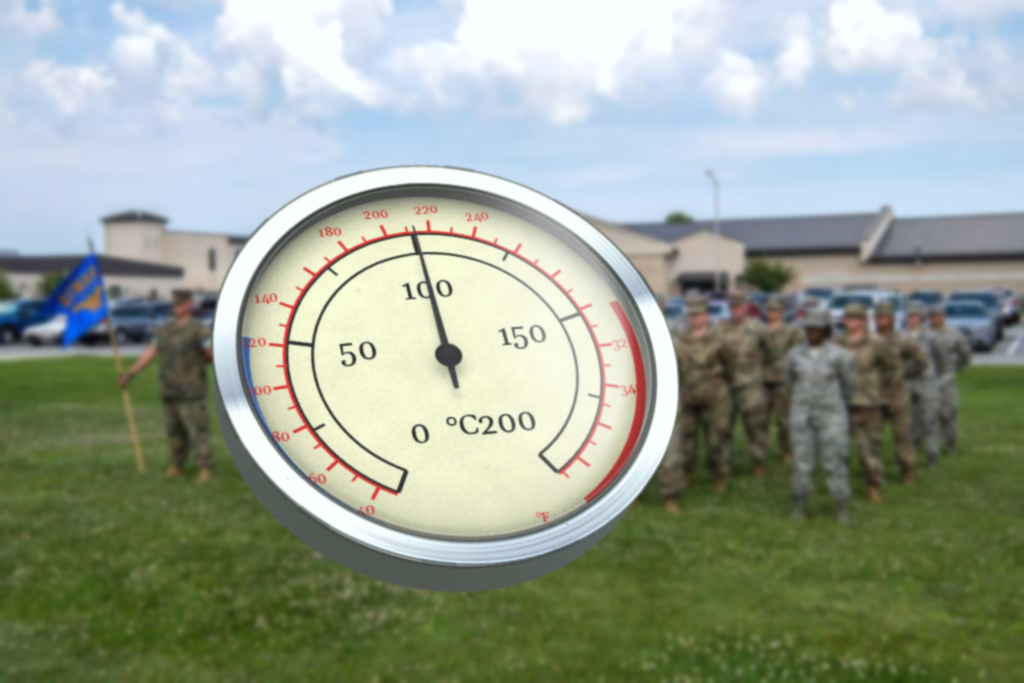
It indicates 100 °C
